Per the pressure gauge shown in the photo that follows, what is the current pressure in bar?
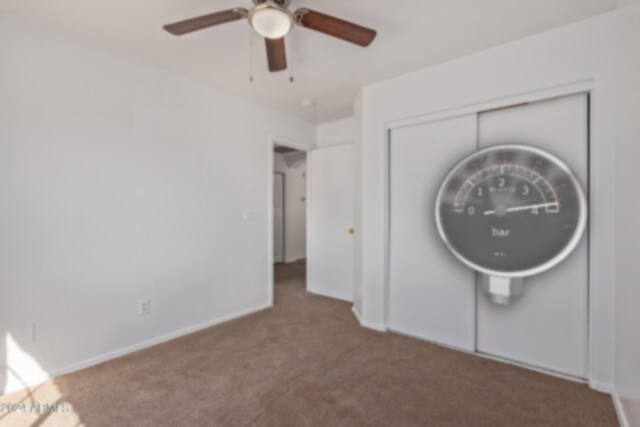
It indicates 3.8 bar
